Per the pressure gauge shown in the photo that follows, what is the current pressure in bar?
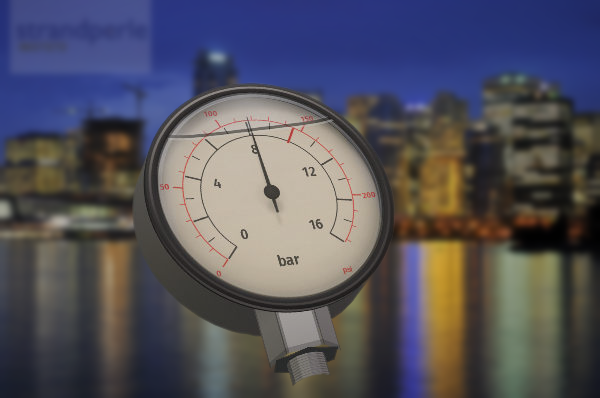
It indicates 8 bar
